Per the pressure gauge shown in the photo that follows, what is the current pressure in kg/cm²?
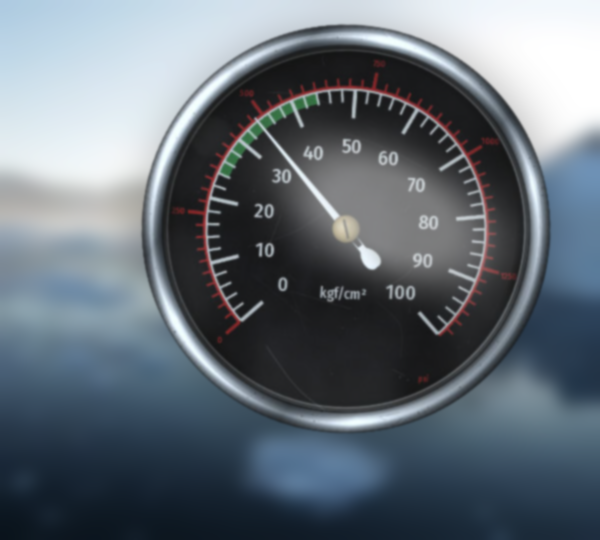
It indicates 34 kg/cm²
